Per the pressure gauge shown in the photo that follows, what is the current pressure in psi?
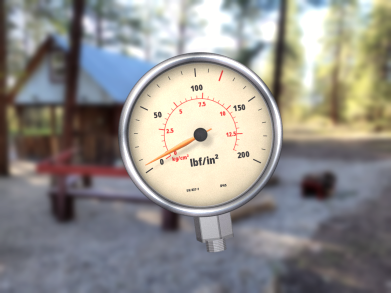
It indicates 5 psi
